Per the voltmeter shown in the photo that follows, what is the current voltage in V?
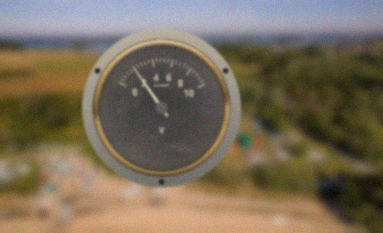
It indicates 2 V
